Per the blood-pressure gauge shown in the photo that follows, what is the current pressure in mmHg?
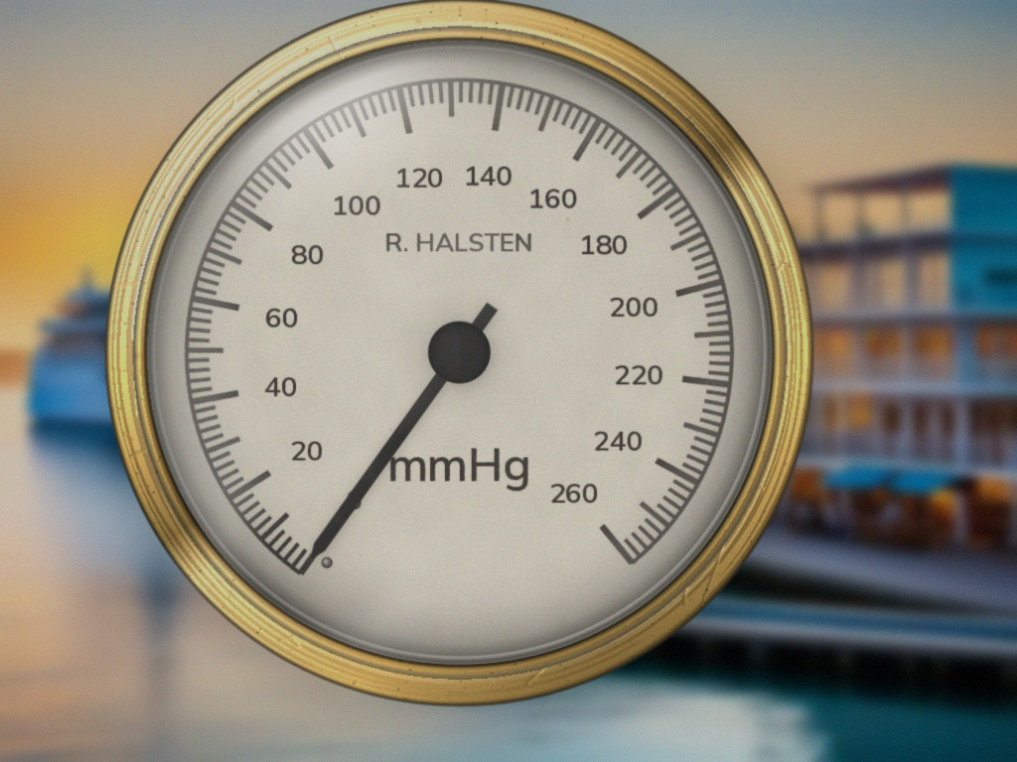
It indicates 0 mmHg
